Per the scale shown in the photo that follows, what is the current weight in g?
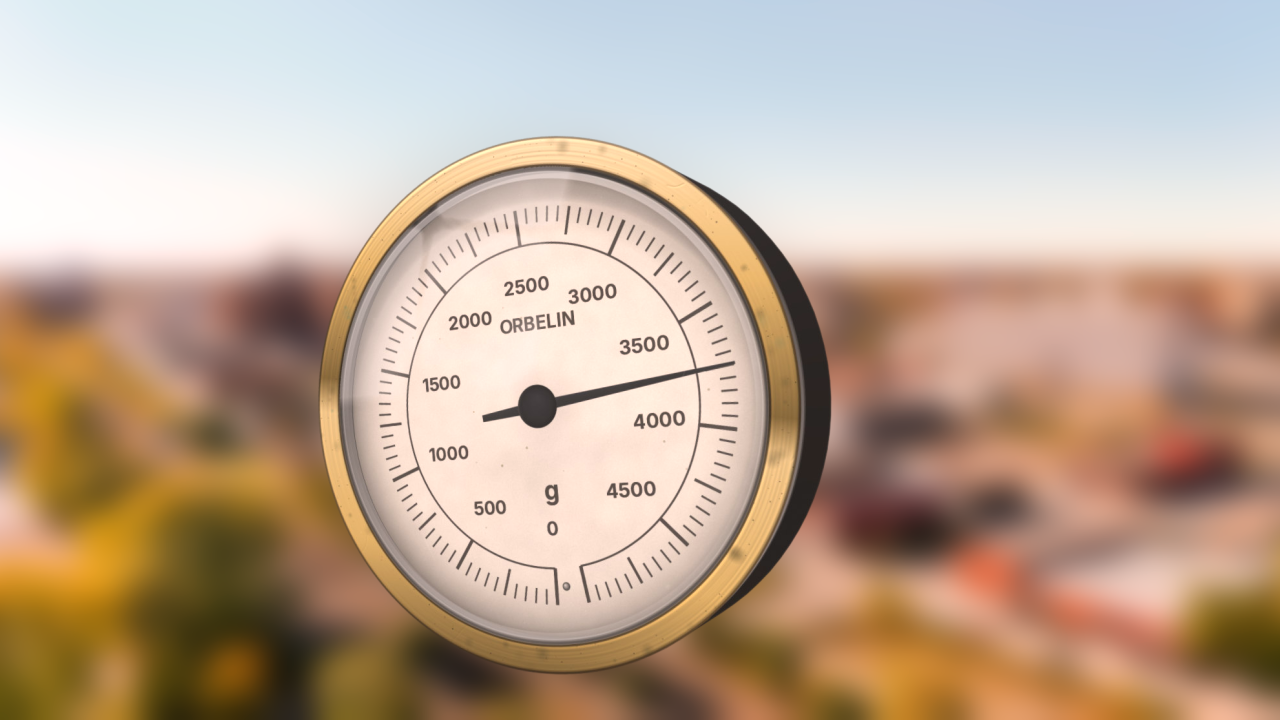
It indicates 3750 g
